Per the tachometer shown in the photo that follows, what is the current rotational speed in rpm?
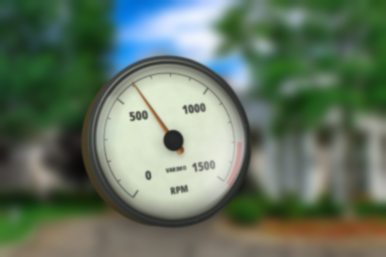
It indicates 600 rpm
